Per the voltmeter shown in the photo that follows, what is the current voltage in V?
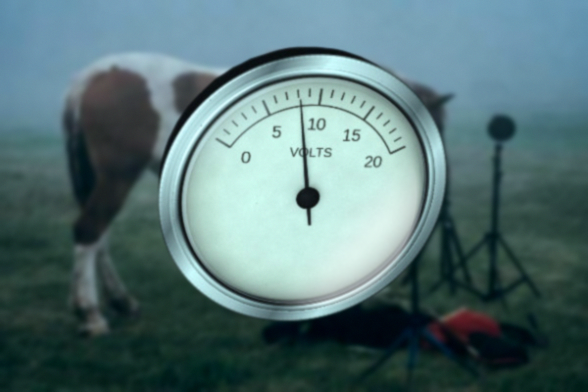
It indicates 8 V
